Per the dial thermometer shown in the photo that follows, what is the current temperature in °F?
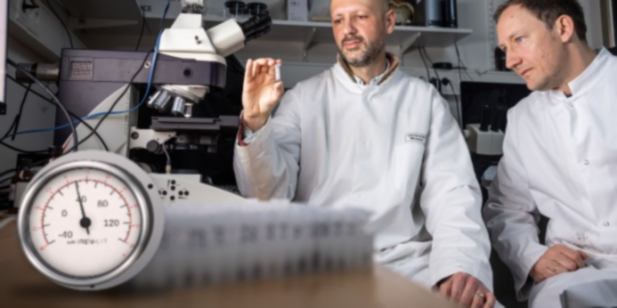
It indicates 40 °F
